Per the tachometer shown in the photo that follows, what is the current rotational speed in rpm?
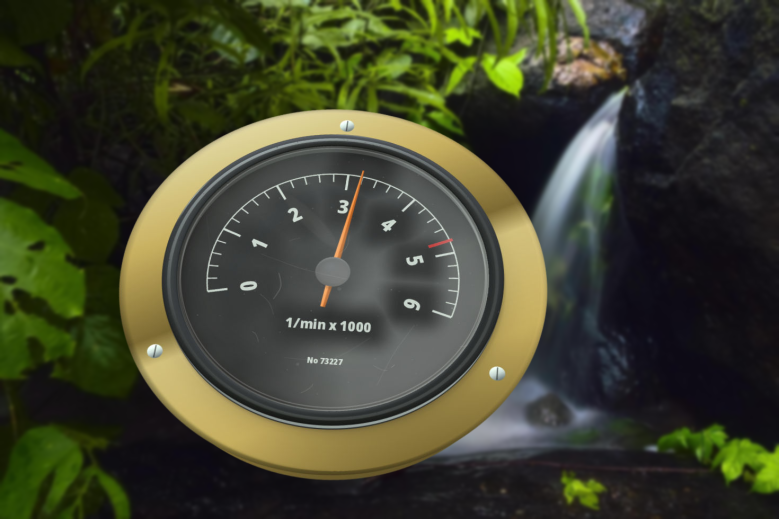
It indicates 3200 rpm
